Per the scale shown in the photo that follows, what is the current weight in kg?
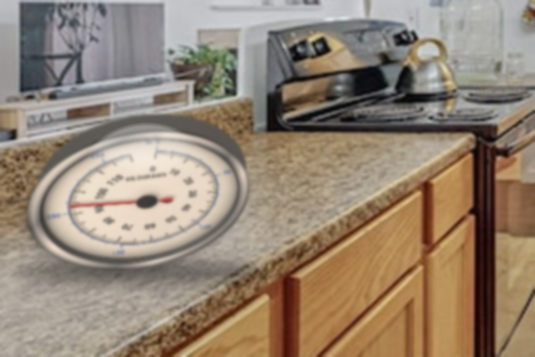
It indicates 95 kg
